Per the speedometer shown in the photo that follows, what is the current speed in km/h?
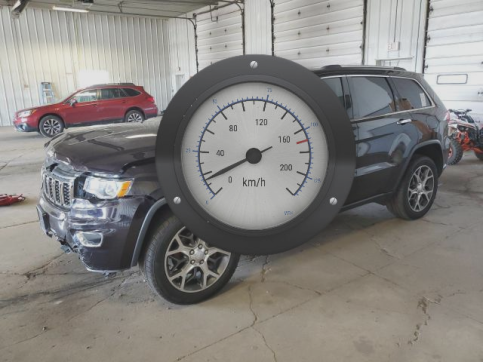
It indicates 15 km/h
